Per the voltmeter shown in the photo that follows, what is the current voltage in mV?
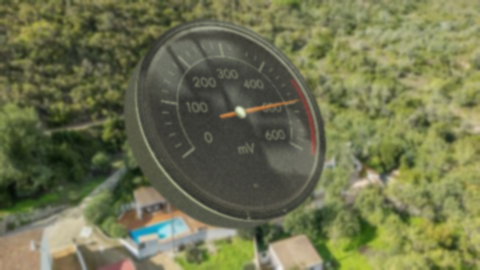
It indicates 500 mV
